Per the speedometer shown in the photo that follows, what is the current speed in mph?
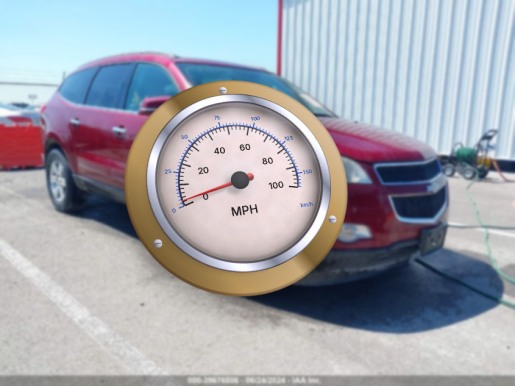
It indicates 2 mph
